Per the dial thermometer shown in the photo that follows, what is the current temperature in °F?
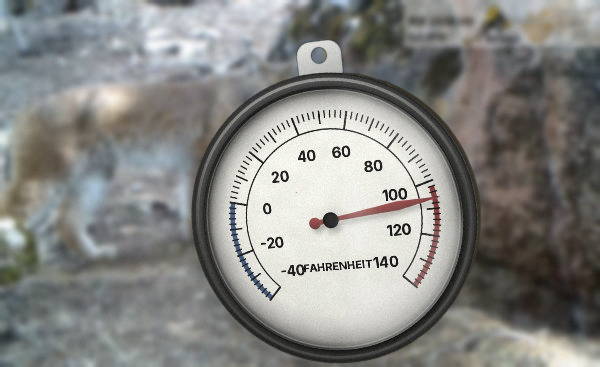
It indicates 106 °F
